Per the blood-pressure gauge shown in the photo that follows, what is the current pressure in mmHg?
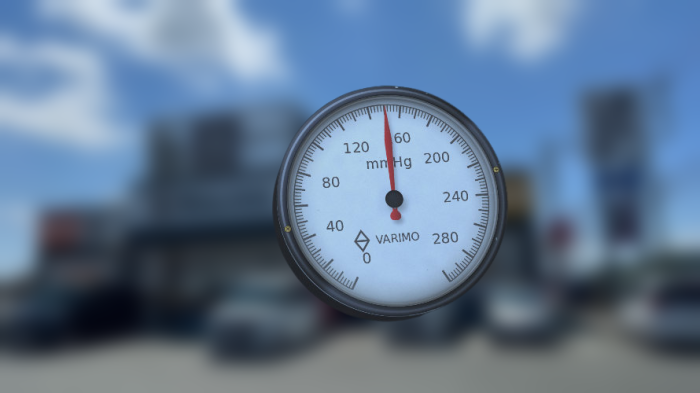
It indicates 150 mmHg
